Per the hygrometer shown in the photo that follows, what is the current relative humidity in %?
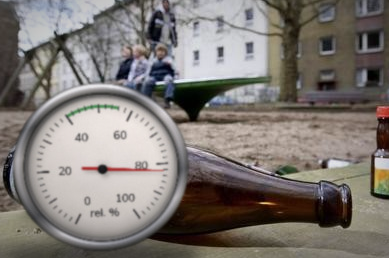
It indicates 82 %
